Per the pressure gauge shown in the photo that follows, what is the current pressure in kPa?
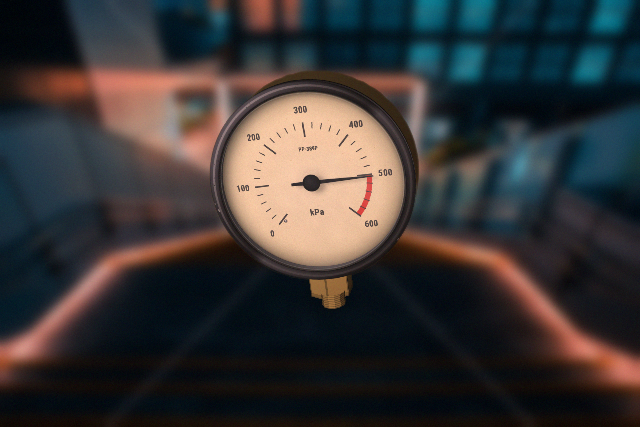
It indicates 500 kPa
